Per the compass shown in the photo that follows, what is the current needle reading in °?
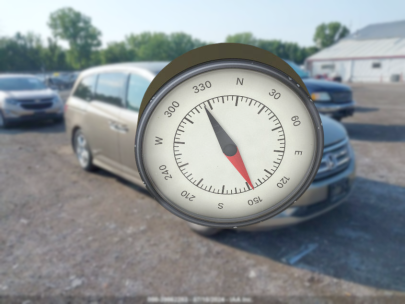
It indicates 145 °
